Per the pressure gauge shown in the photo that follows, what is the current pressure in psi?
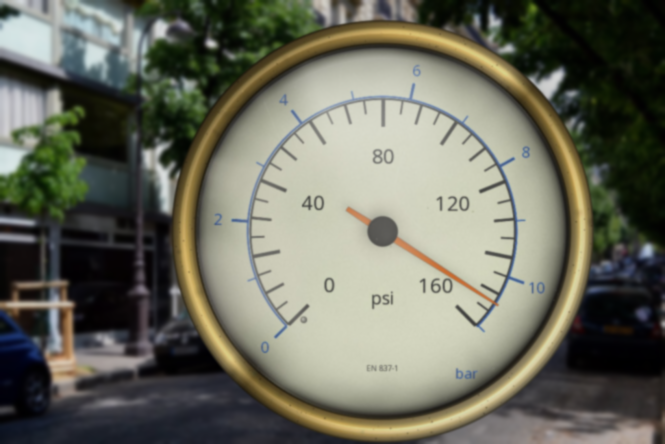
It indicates 152.5 psi
